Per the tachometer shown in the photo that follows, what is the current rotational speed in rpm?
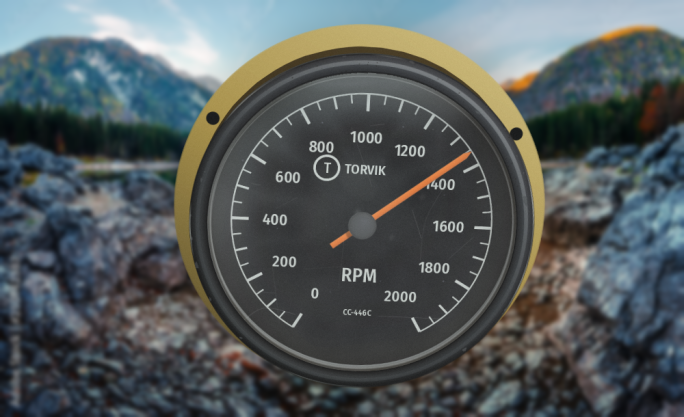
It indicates 1350 rpm
